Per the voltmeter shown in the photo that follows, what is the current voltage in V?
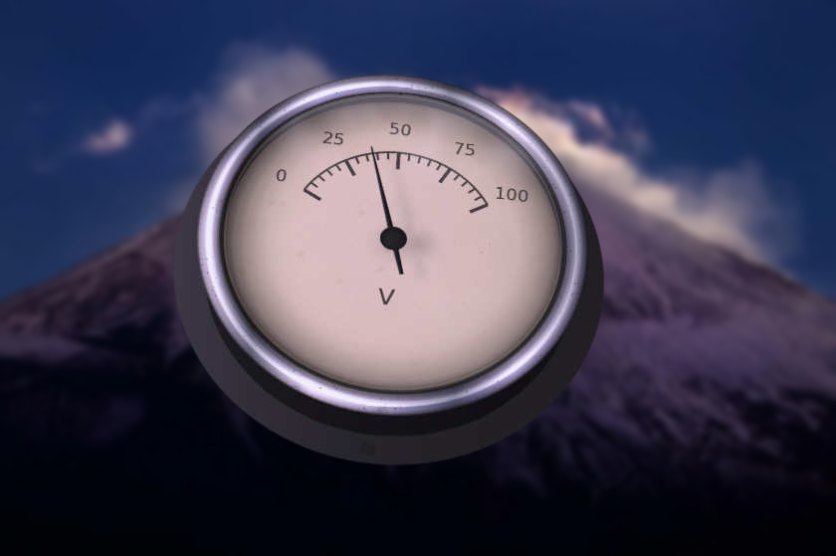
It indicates 37.5 V
